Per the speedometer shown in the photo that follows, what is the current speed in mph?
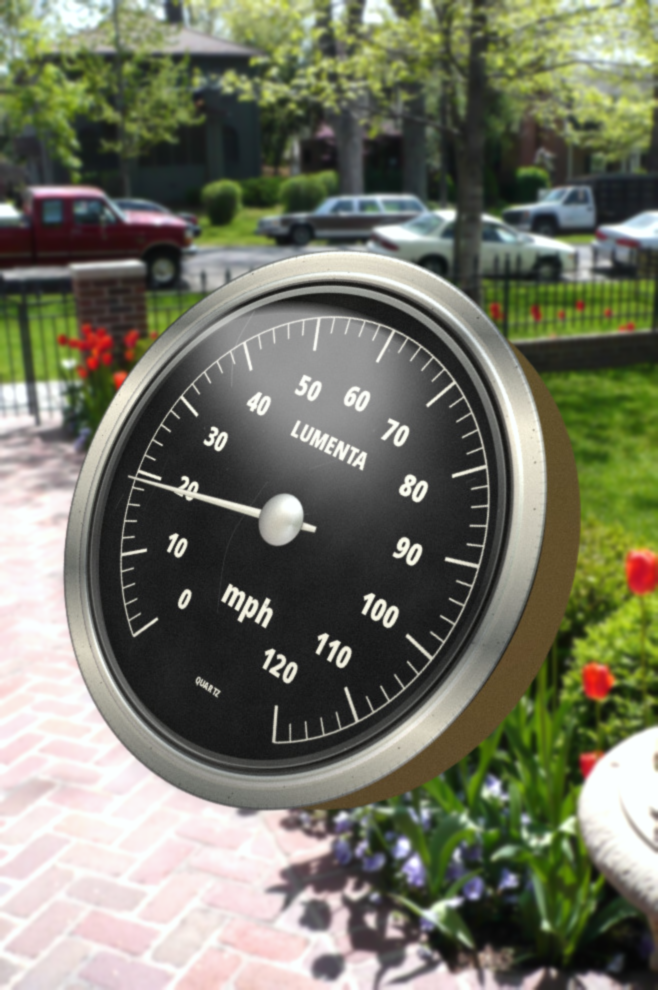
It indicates 19 mph
